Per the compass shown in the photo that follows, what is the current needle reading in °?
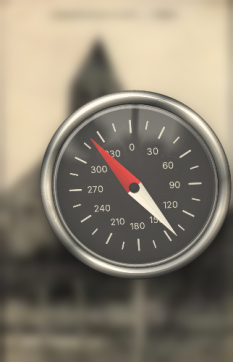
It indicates 322.5 °
